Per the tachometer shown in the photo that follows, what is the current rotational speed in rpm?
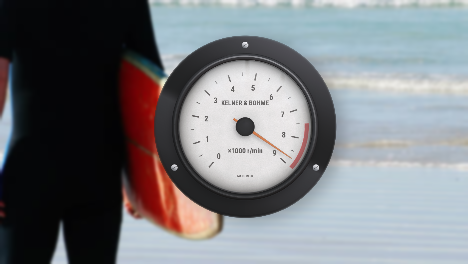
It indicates 8750 rpm
